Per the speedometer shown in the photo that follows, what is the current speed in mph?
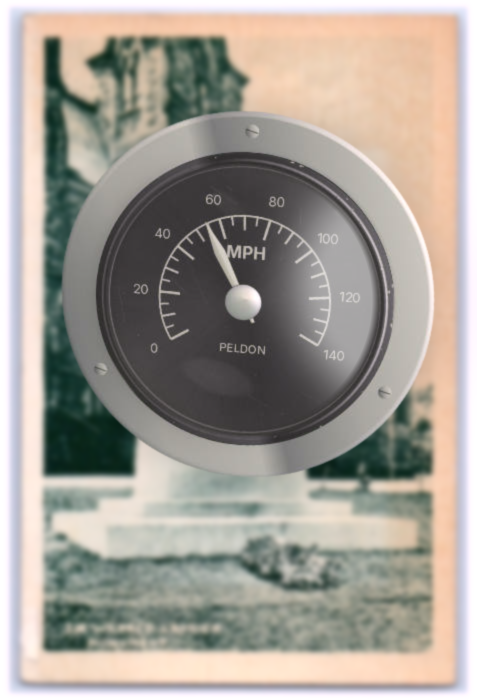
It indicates 55 mph
